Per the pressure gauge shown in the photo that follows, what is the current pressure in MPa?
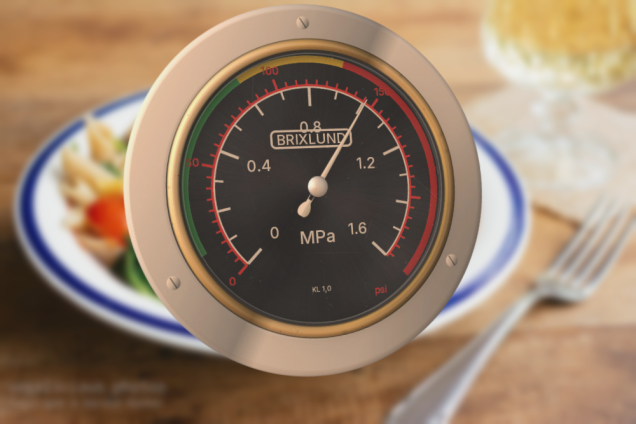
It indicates 1 MPa
